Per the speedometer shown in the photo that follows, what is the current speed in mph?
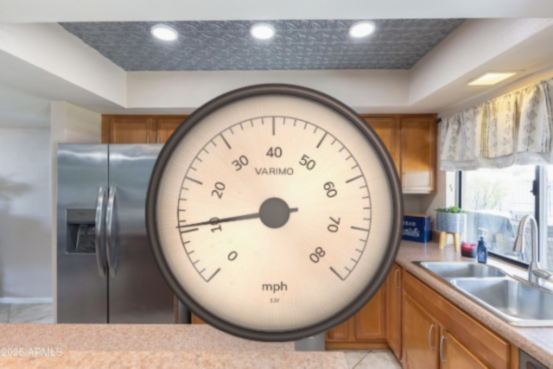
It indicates 11 mph
